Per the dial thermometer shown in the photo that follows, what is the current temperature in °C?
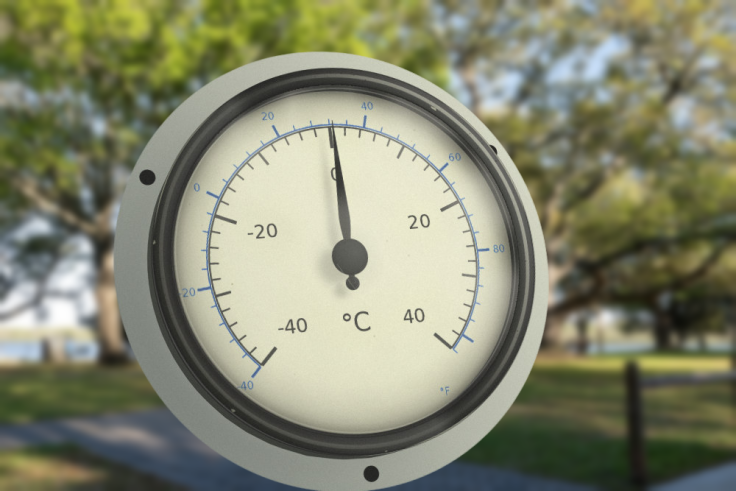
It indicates 0 °C
